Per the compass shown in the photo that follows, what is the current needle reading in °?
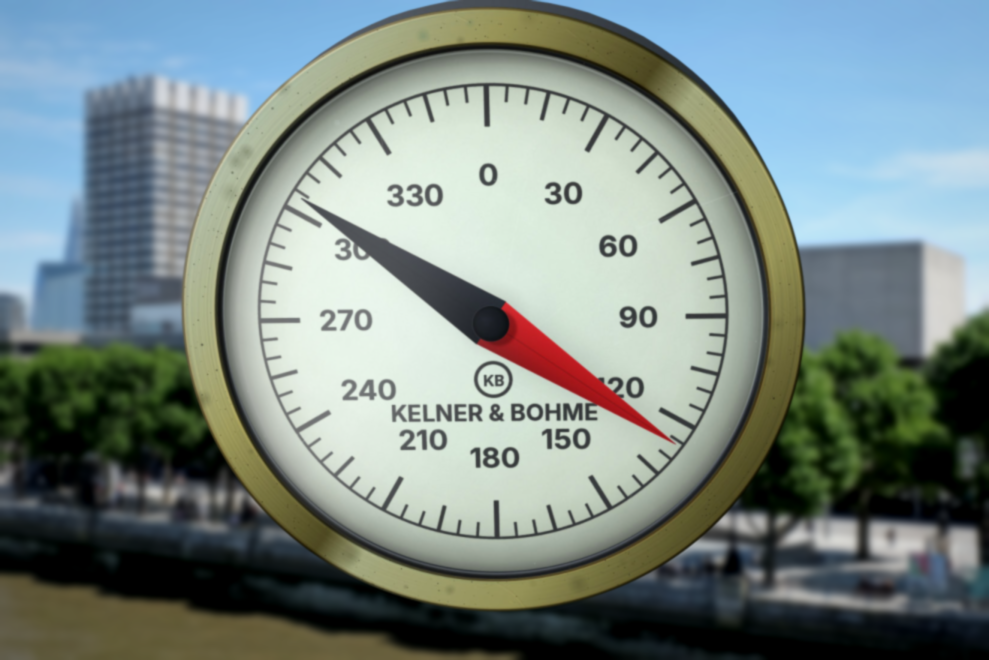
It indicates 125 °
